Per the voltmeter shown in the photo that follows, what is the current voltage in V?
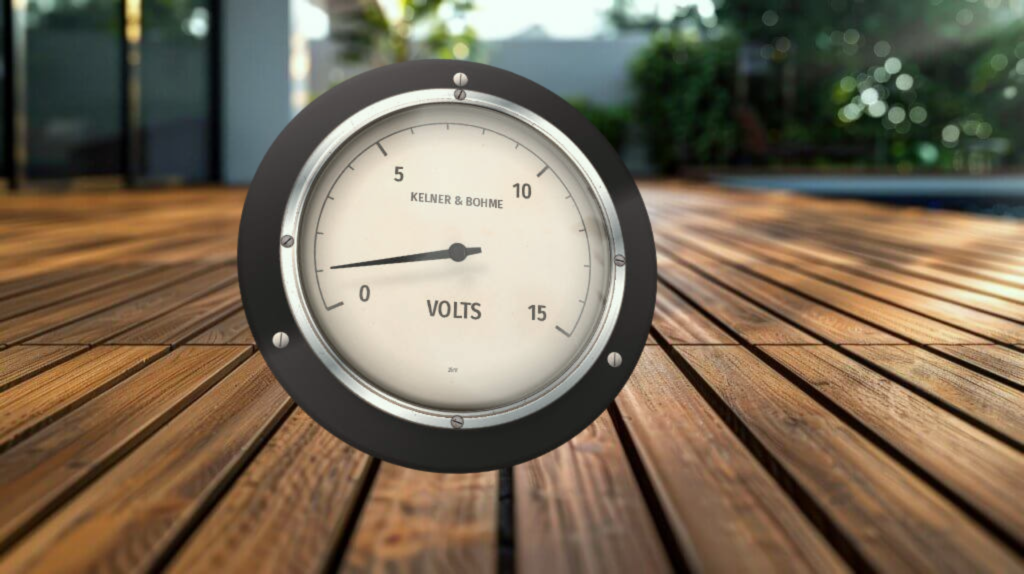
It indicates 1 V
